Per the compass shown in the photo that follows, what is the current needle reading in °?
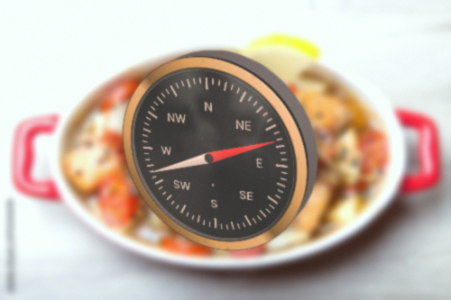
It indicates 70 °
